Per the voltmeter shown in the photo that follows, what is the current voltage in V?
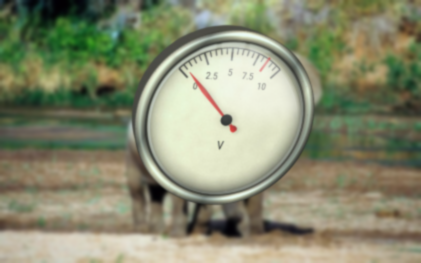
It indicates 0.5 V
